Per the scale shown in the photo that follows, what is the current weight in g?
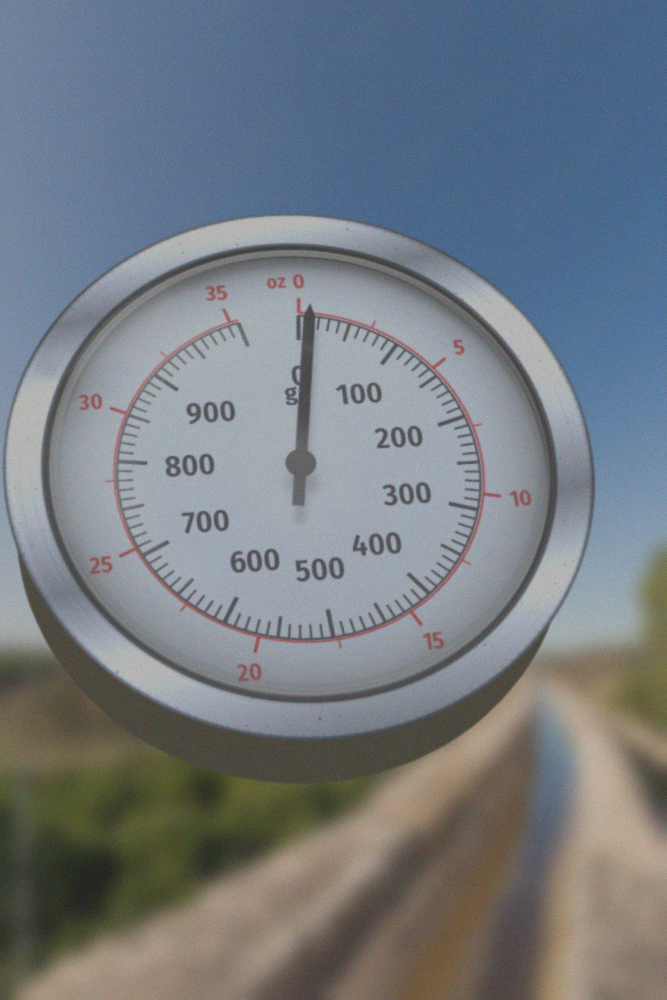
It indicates 10 g
